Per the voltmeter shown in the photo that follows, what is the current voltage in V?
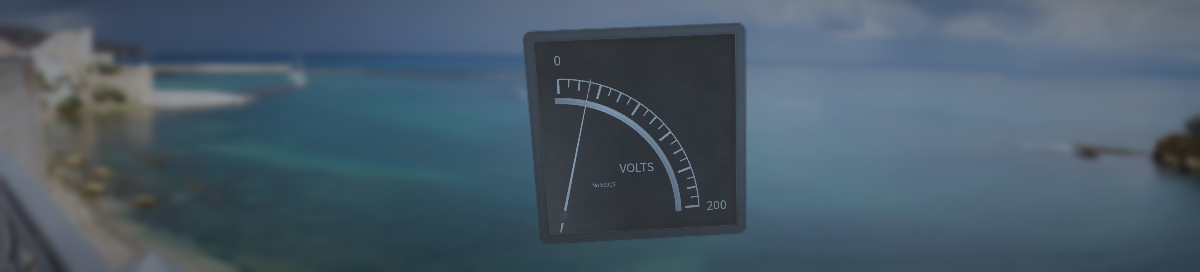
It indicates 30 V
